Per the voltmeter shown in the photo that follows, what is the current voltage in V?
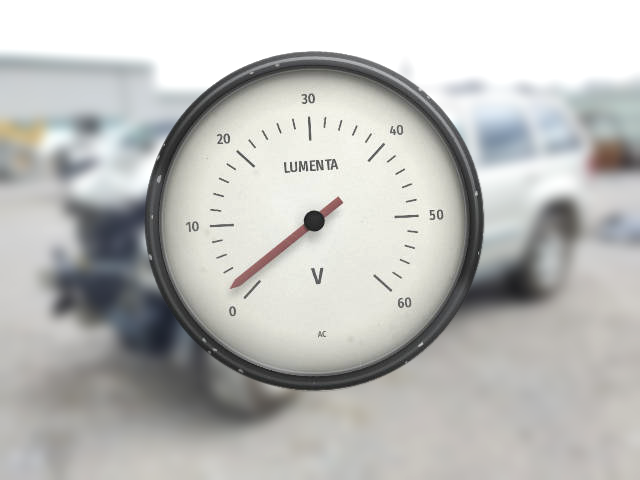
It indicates 2 V
